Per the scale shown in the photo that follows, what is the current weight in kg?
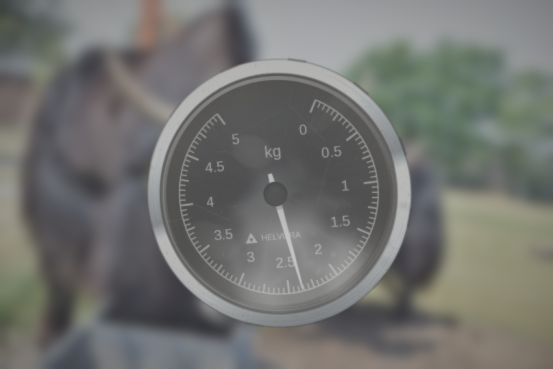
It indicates 2.35 kg
